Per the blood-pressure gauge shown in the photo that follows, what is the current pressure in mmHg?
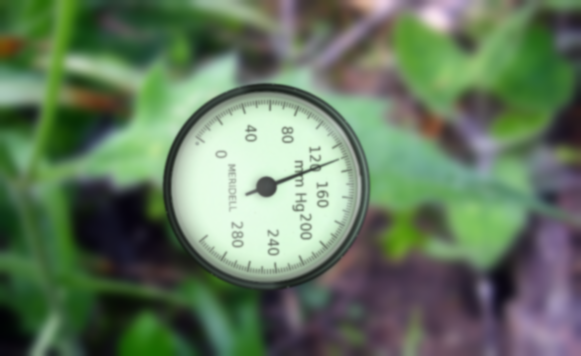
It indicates 130 mmHg
